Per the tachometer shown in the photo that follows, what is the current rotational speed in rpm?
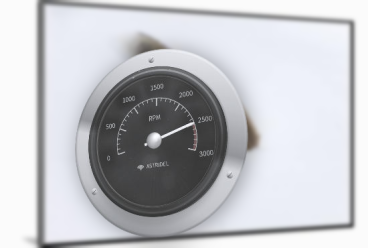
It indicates 2500 rpm
